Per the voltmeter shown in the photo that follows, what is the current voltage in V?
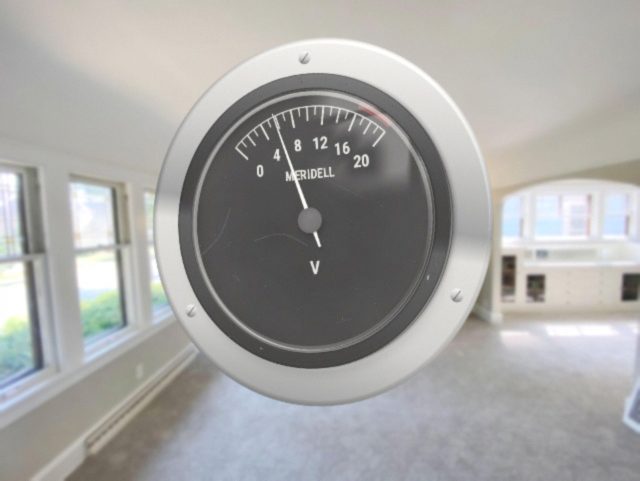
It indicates 6 V
